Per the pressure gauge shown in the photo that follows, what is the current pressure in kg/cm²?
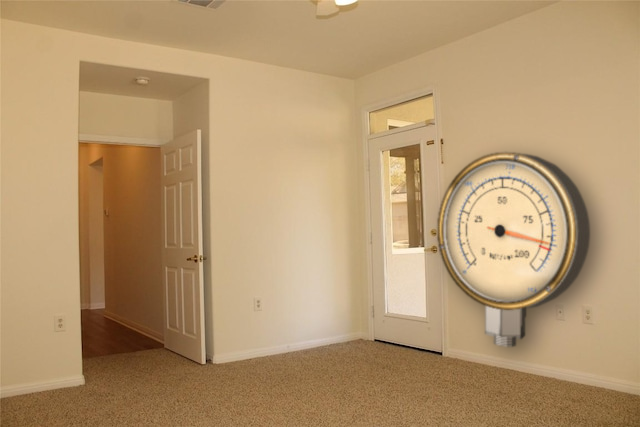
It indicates 87.5 kg/cm²
